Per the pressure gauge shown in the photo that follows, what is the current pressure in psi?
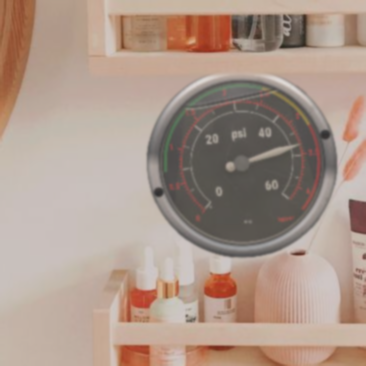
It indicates 47.5 psi
